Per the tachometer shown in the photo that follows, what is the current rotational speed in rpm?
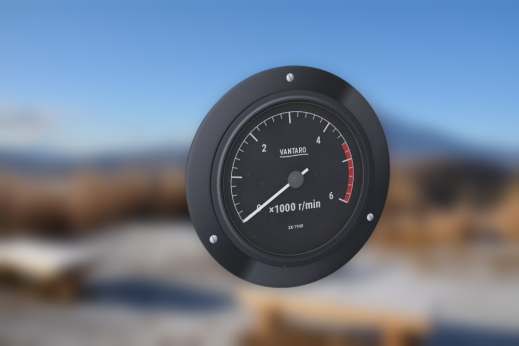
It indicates 0 rpm
